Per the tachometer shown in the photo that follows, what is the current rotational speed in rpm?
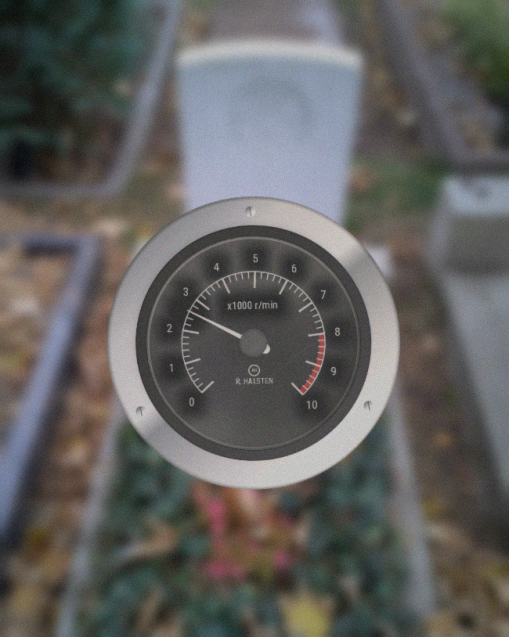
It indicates 2600 rpm
